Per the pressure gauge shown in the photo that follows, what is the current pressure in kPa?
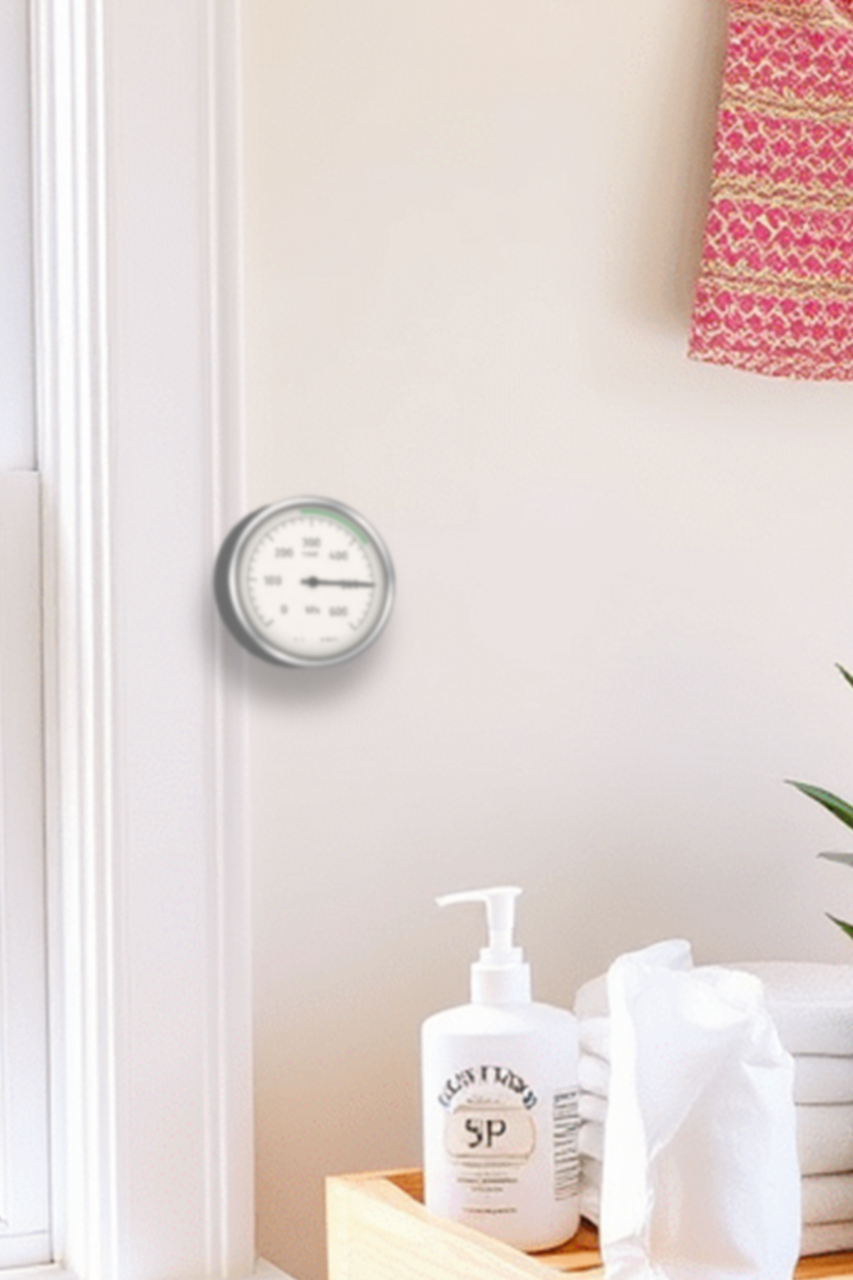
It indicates 500 kPa
